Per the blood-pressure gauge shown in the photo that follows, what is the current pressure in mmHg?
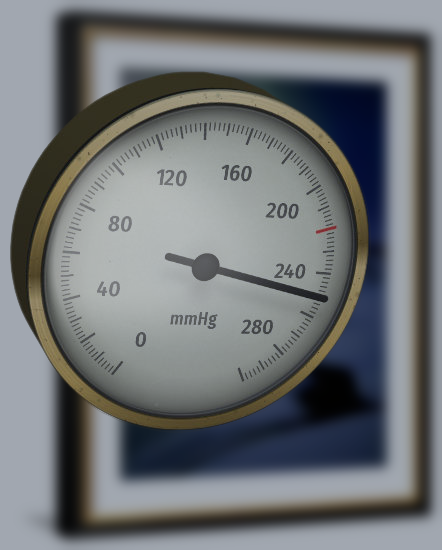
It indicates 250 mmHg
